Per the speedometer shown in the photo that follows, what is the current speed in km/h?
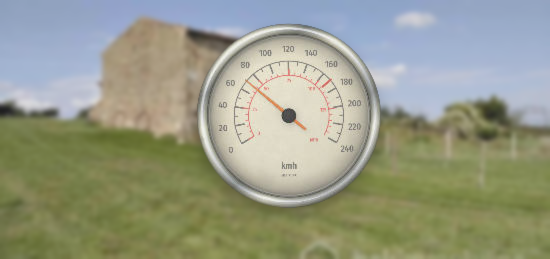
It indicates 70 km/h
